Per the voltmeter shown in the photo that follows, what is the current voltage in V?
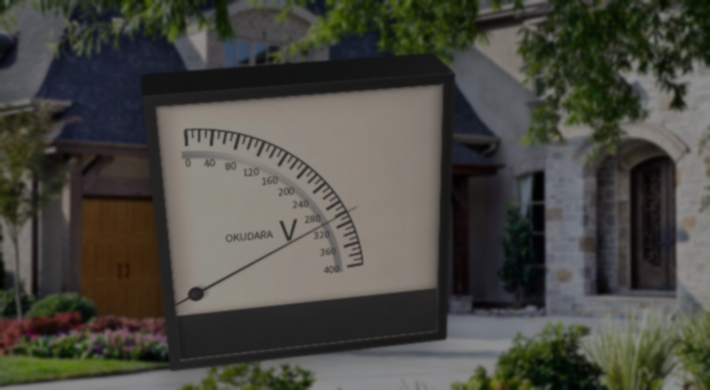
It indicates 300 V
